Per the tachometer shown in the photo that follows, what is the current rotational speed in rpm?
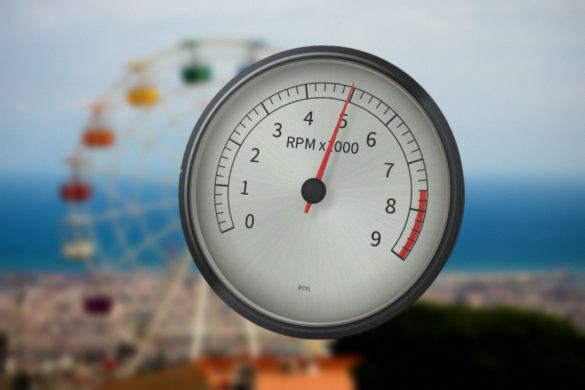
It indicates 5000 rpm
